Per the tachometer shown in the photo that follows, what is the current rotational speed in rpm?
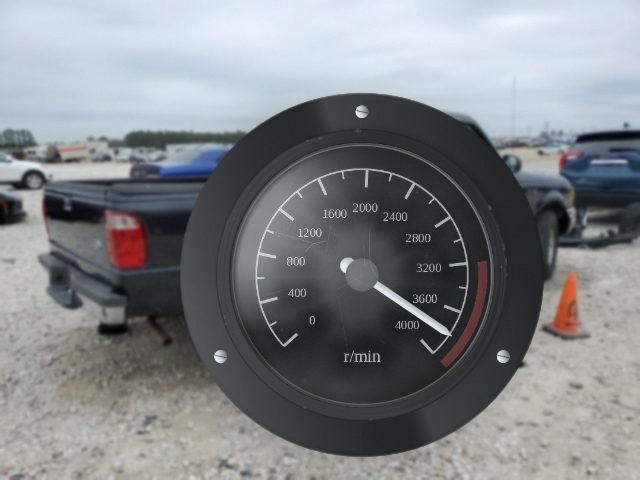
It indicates 3800 rpm
